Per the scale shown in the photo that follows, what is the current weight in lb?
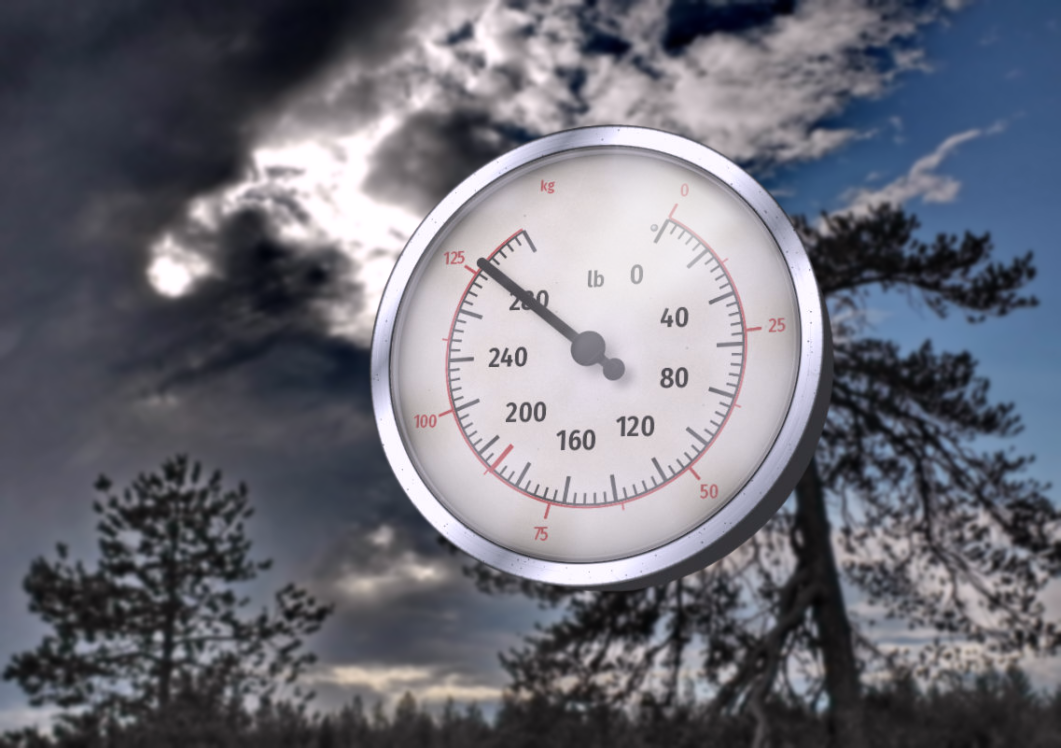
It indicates 280 lb
